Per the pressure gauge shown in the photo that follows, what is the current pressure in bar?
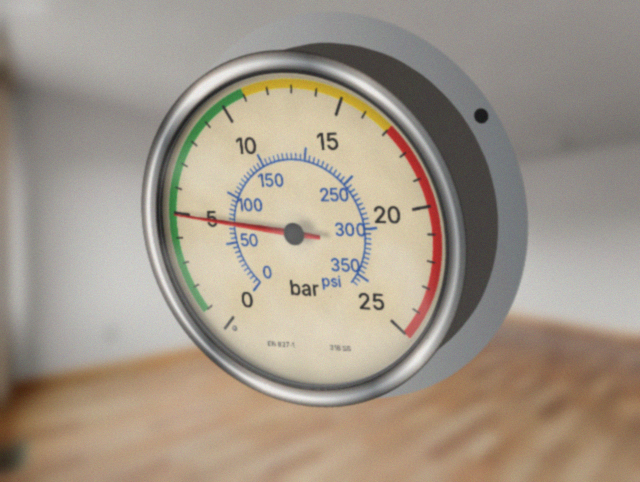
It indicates 5 bar
